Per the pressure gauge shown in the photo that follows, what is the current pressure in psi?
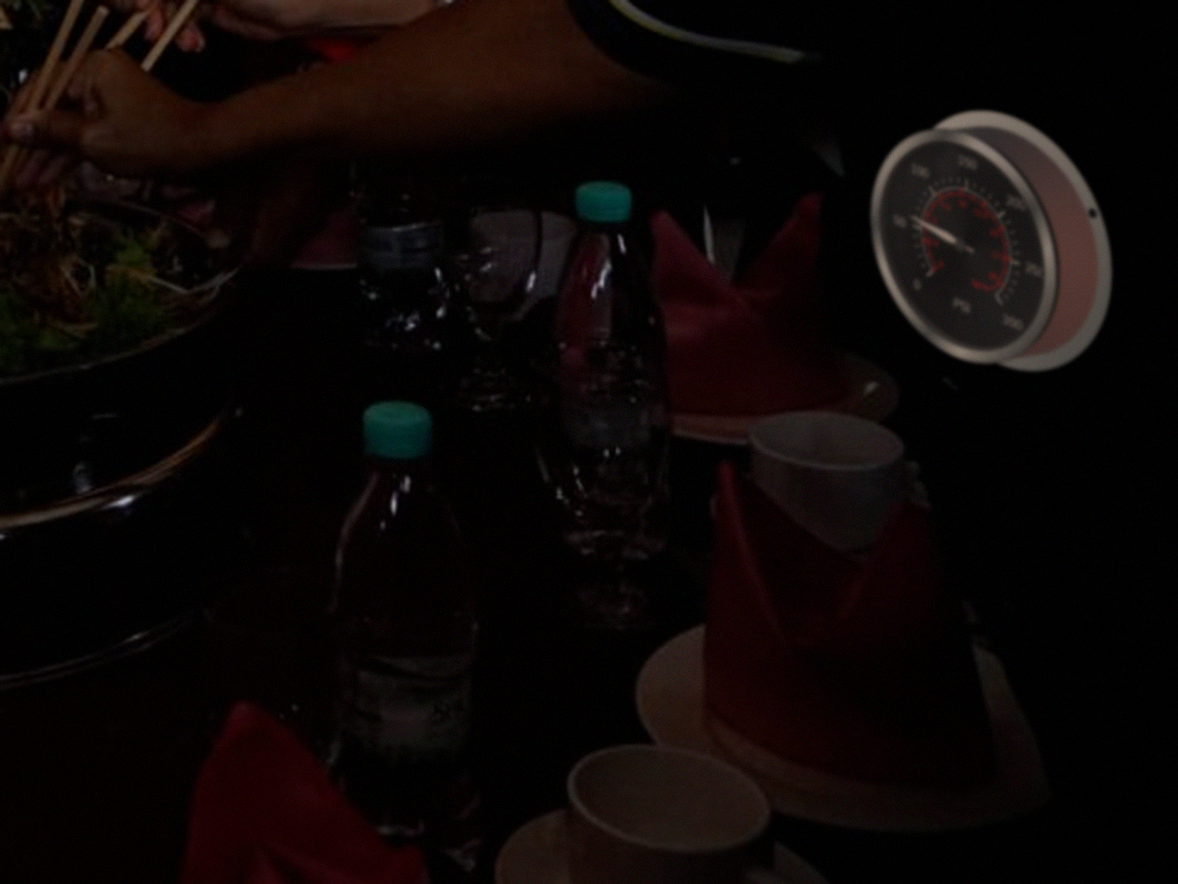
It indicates 60 psi
